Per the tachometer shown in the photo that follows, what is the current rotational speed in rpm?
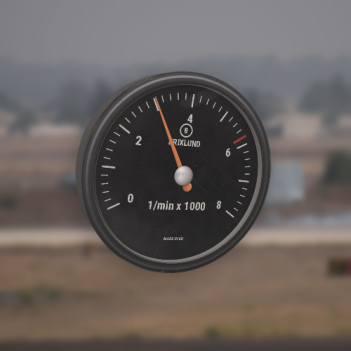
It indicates 3000 rpm
